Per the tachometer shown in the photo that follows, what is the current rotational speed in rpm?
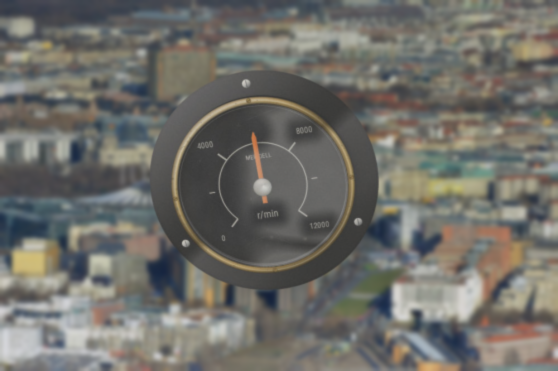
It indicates 6000 rpm
